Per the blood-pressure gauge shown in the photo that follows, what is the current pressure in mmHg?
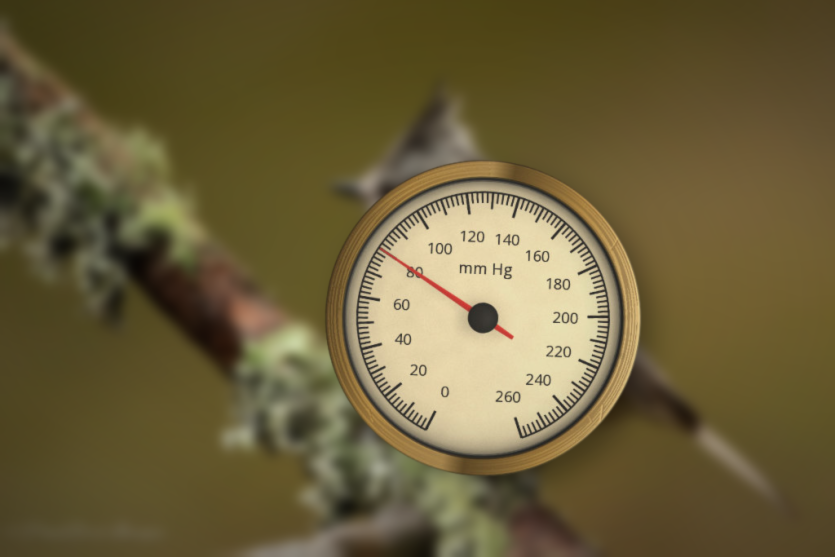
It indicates 80 mmHg
